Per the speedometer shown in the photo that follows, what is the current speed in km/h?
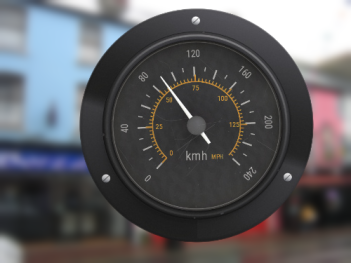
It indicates 90 km/h
